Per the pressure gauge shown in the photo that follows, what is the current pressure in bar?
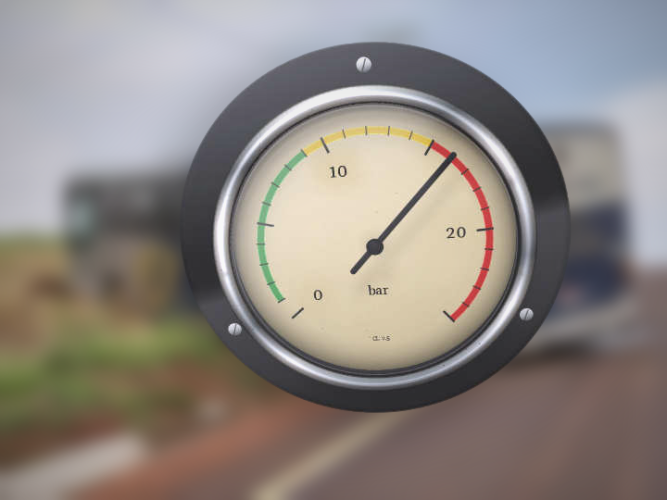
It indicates 16 bar
